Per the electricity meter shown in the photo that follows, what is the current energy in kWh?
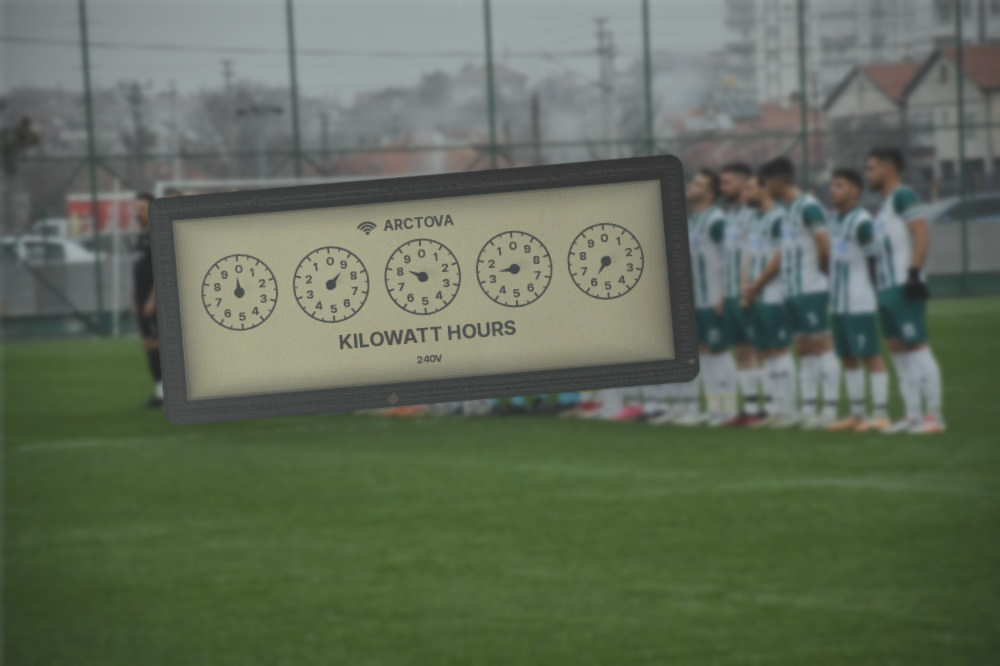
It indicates 98826 kWh
